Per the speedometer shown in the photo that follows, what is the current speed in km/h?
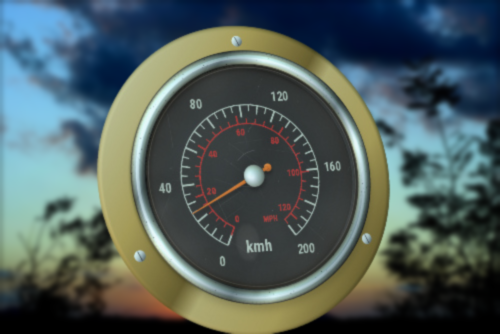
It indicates 25 km/h
